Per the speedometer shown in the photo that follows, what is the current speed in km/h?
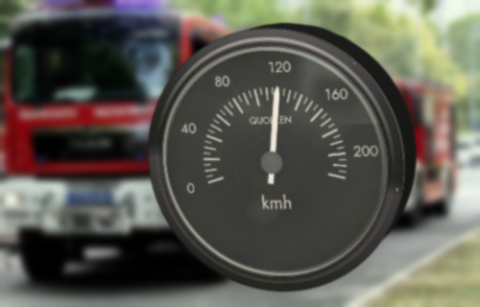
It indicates 120 km/h
